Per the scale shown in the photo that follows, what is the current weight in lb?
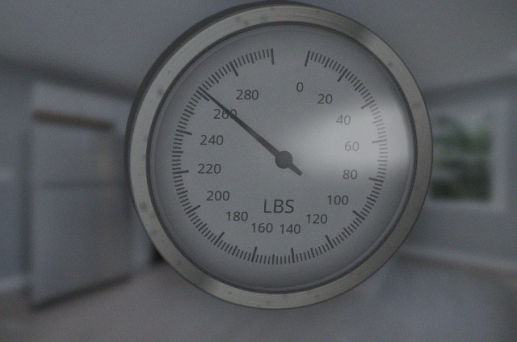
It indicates 262 lb
